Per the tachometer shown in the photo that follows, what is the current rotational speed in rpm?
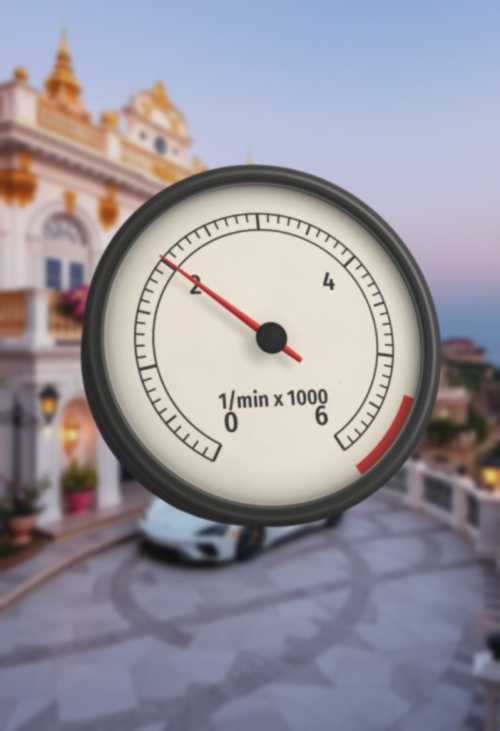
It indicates 2000 rpm
